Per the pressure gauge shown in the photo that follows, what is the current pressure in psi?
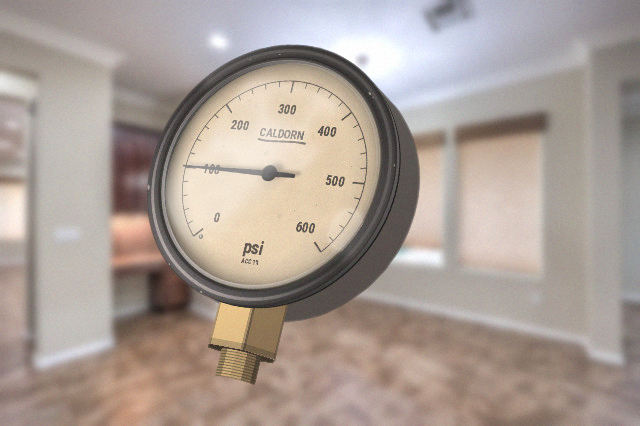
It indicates 100 psi
